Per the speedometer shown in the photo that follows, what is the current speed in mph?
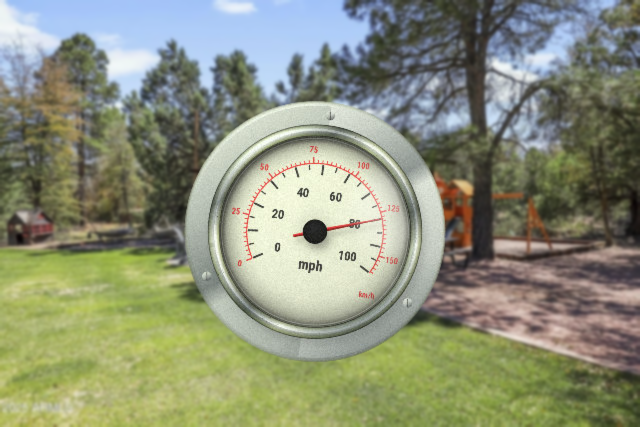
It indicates 80 mph
